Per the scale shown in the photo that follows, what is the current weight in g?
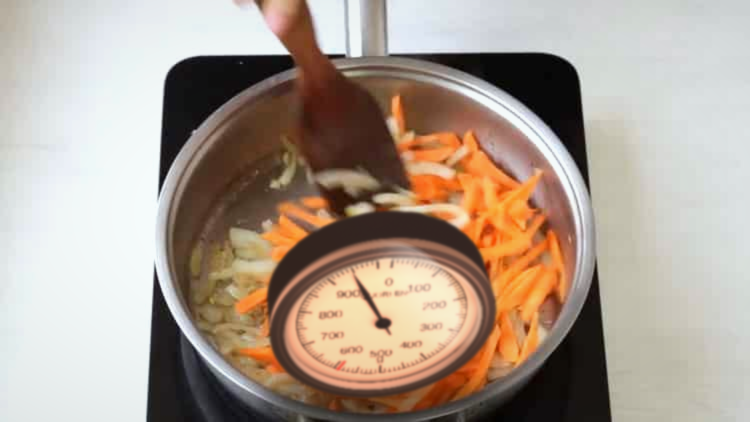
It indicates 950 g
